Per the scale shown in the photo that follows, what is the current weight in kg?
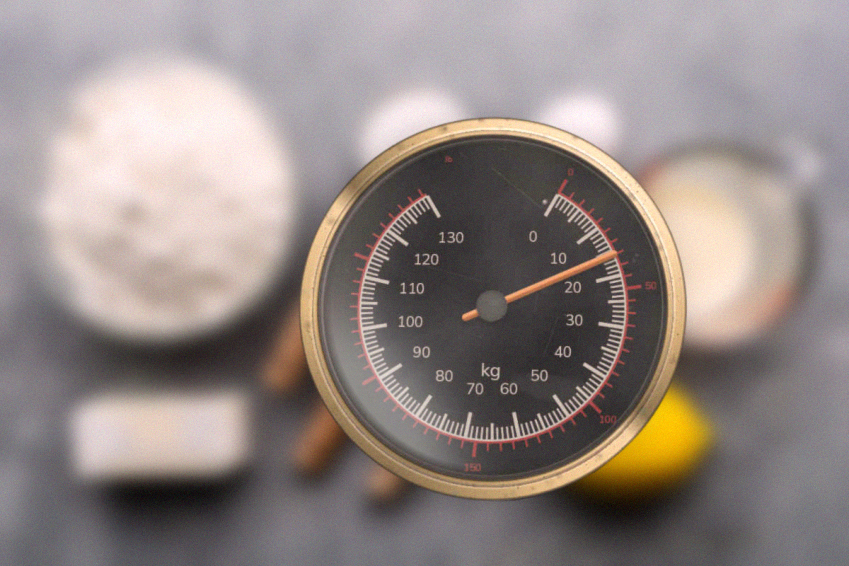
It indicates 16 kg
